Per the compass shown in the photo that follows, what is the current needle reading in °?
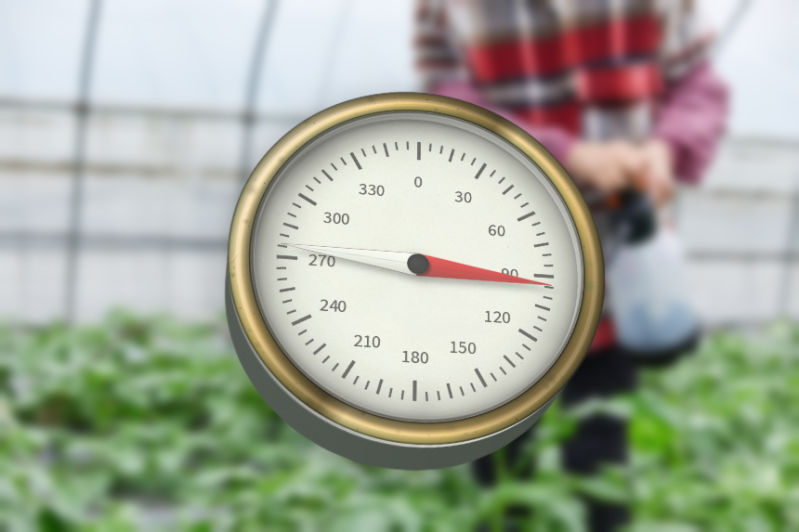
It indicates 95 °
